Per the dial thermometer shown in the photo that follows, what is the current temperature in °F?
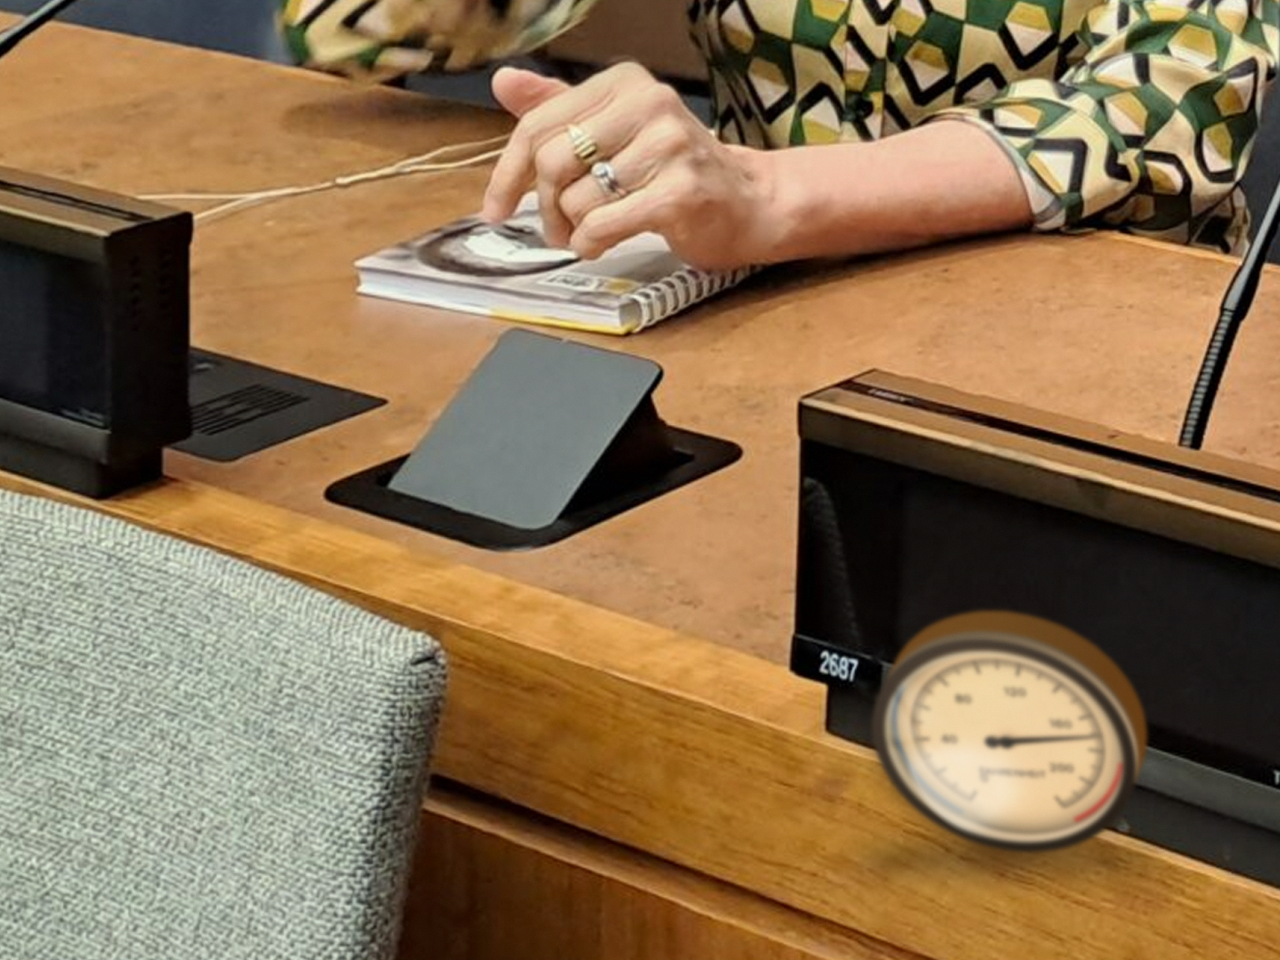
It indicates 170 °F
